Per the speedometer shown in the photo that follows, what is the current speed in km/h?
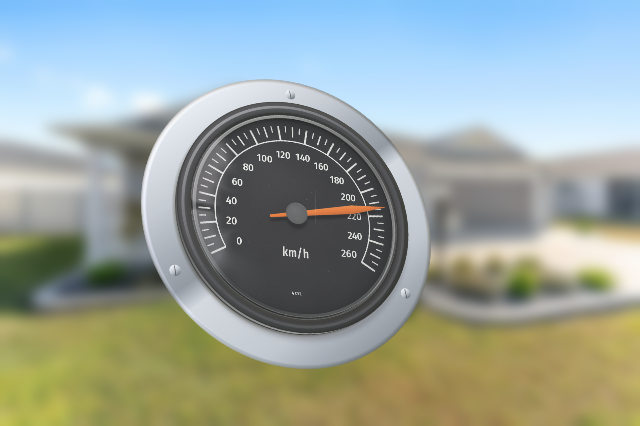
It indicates 215 km/h
